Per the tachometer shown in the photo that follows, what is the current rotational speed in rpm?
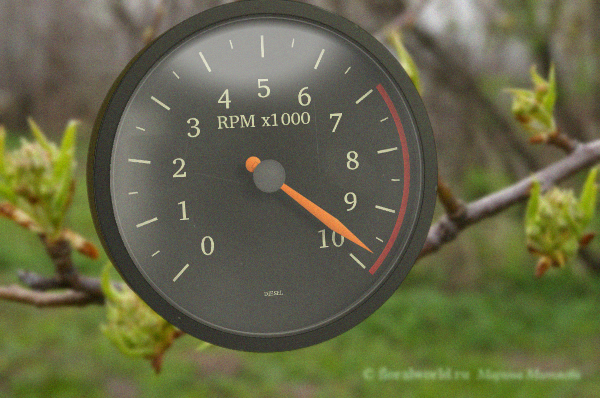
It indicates 9750 rpm
